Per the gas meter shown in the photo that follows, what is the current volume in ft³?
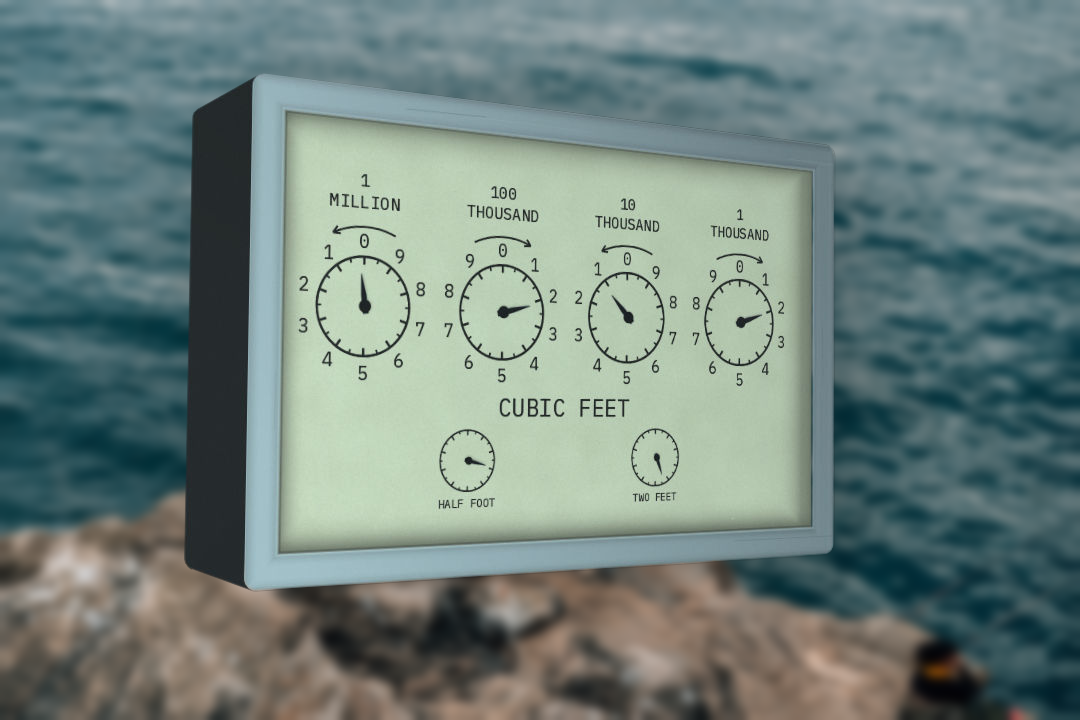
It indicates 21200 ft³
